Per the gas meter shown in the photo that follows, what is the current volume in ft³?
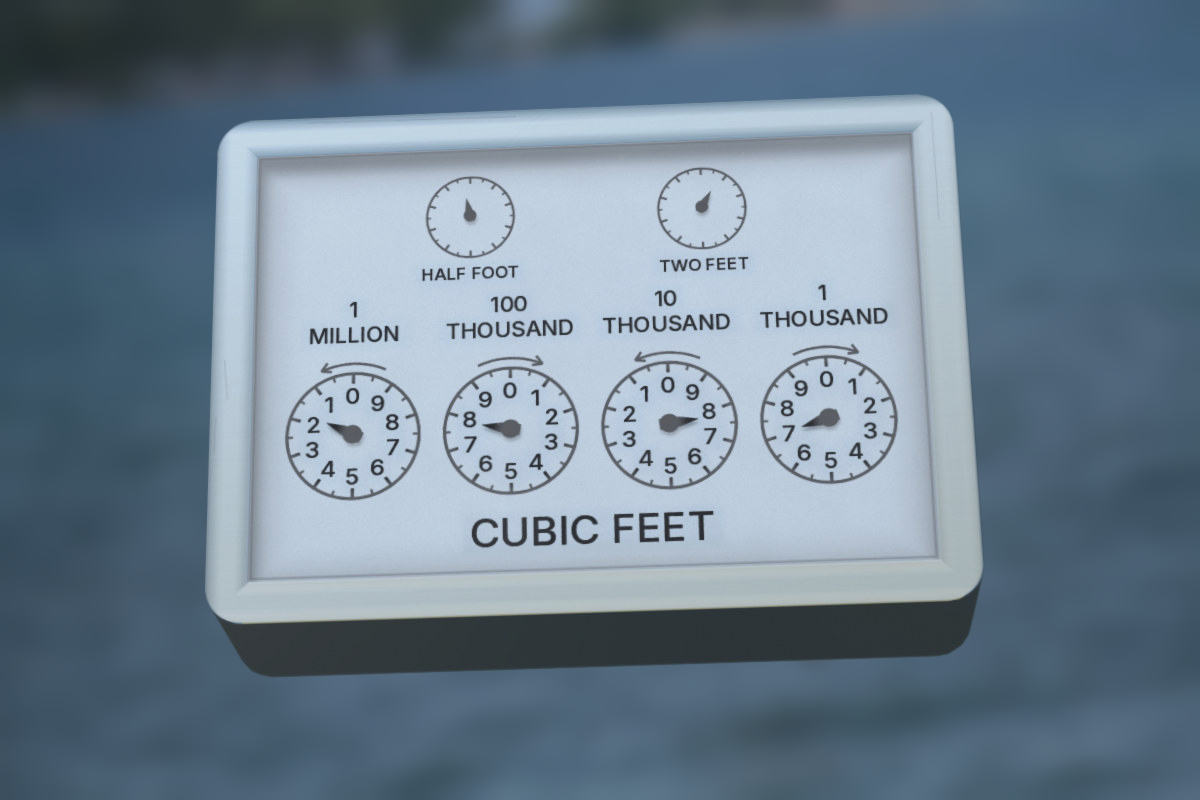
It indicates 177700 ft³
